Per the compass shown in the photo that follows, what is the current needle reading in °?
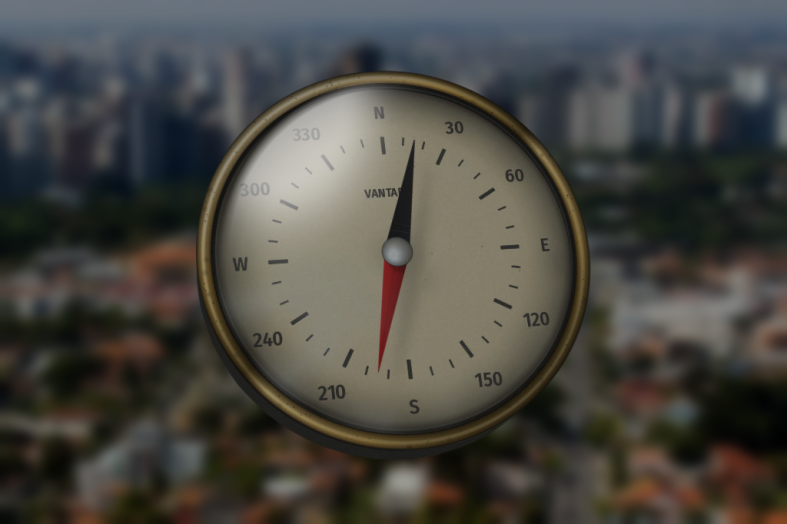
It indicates 195 °
